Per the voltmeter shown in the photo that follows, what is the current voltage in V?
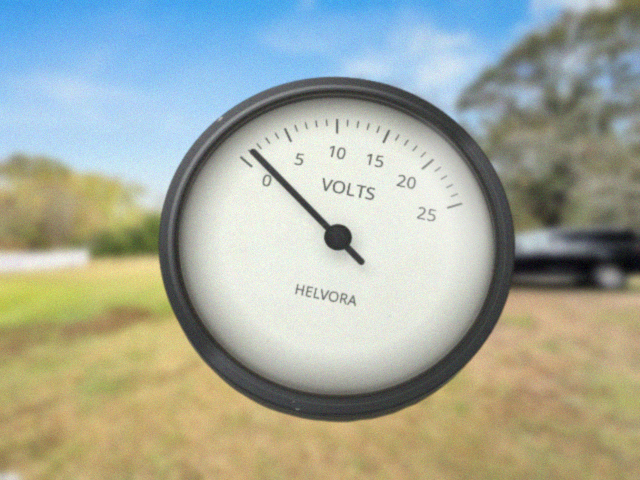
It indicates 1 V
